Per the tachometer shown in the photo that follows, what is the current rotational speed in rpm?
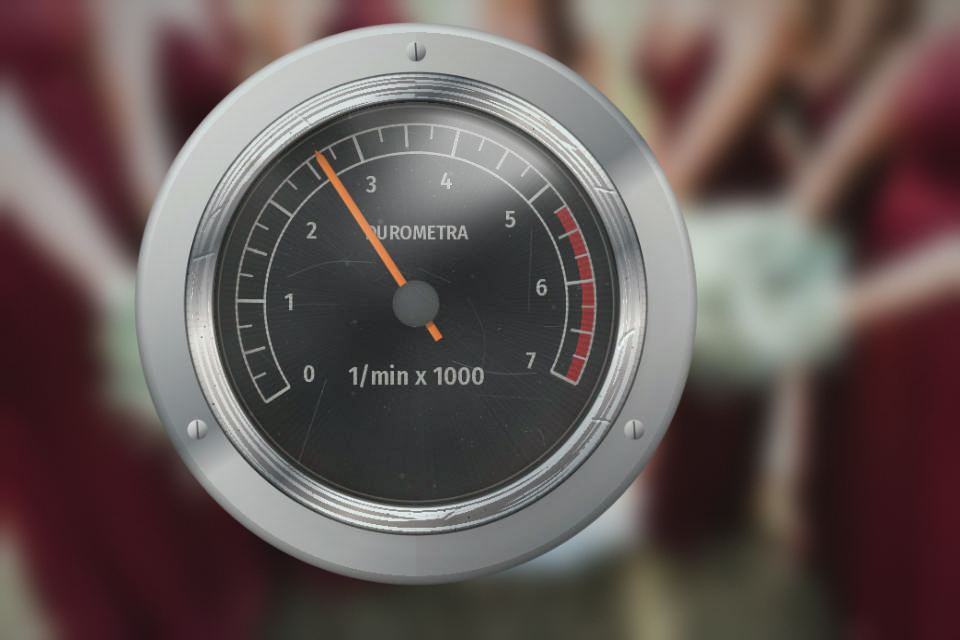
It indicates 2625 rpm
